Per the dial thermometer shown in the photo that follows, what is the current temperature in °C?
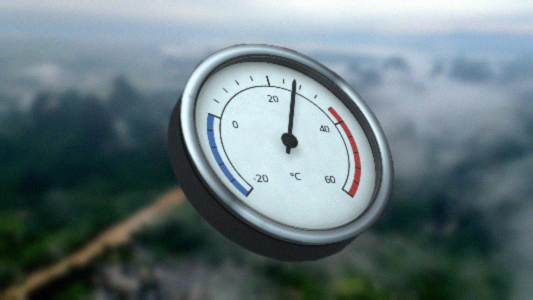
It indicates 26 °C
